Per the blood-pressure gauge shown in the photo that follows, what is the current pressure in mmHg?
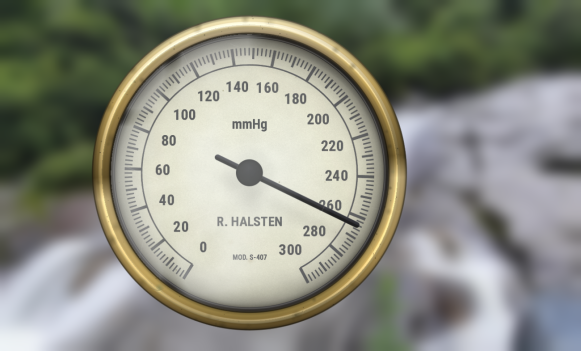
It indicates 264 mmHg
